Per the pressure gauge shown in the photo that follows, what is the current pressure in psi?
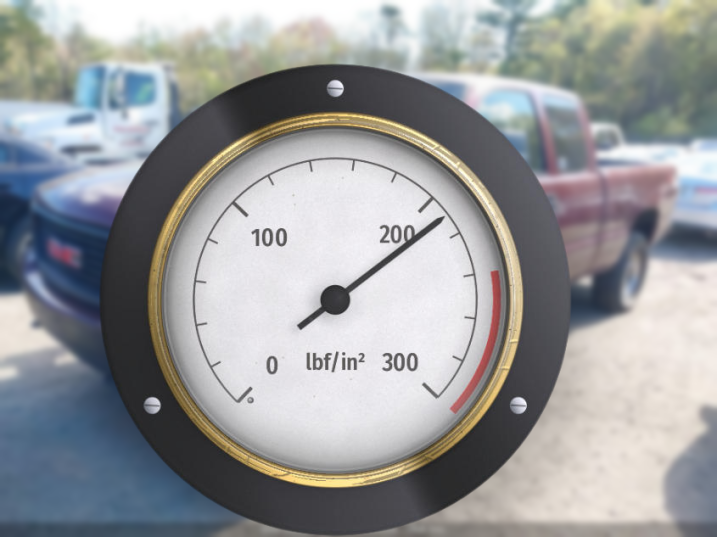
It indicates 210 psi
